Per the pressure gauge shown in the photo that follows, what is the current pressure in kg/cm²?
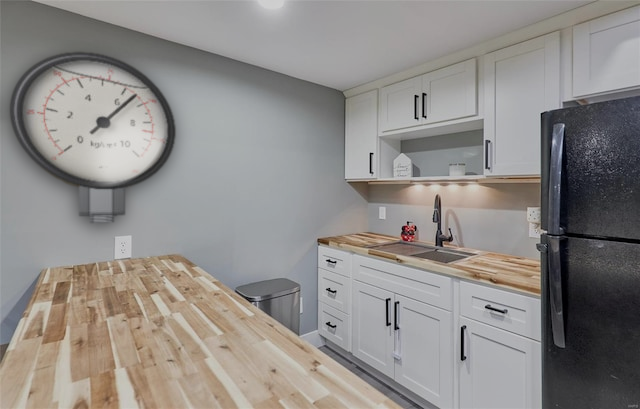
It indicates 6.5 kg/cm²
